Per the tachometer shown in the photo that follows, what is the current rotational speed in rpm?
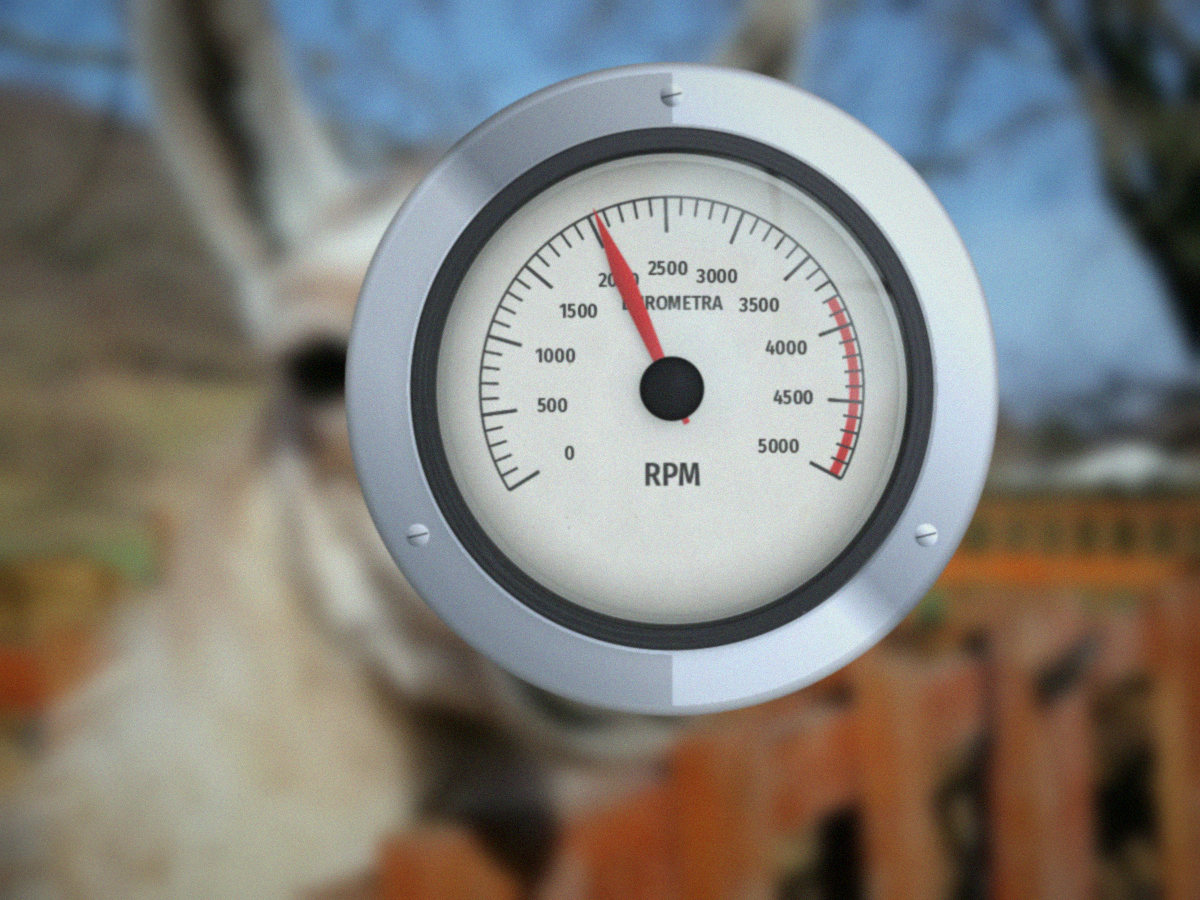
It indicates 2050 rpm
